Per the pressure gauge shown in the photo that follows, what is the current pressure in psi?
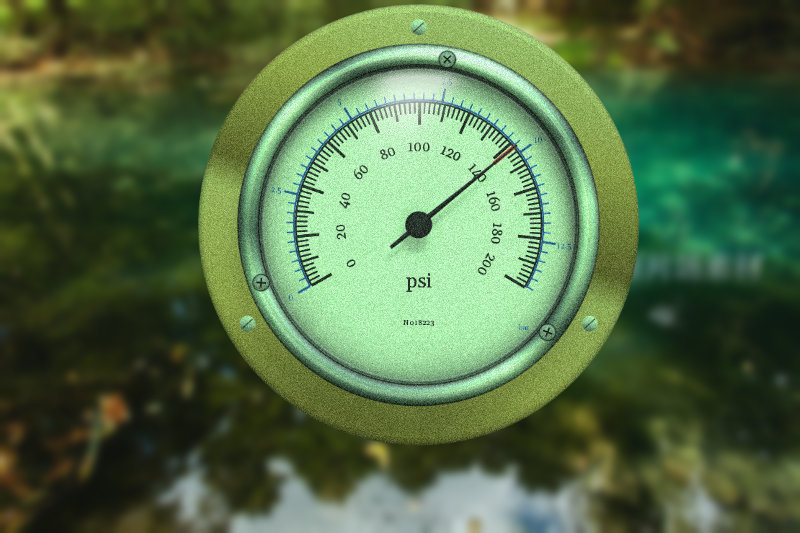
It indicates 142 psi
